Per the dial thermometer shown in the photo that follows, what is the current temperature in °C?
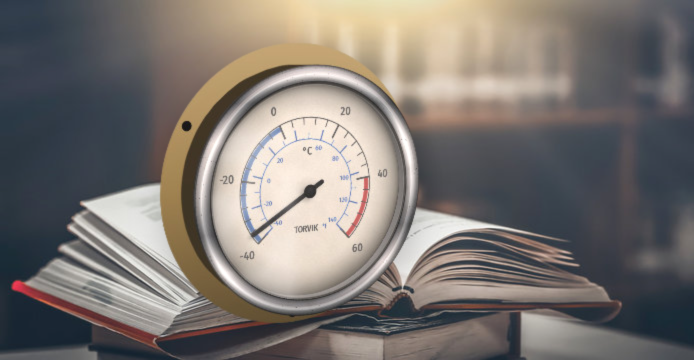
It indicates -36 °C
